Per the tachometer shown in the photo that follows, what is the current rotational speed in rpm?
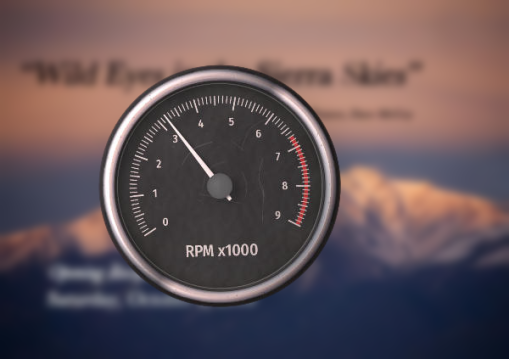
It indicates 3200 rpm
